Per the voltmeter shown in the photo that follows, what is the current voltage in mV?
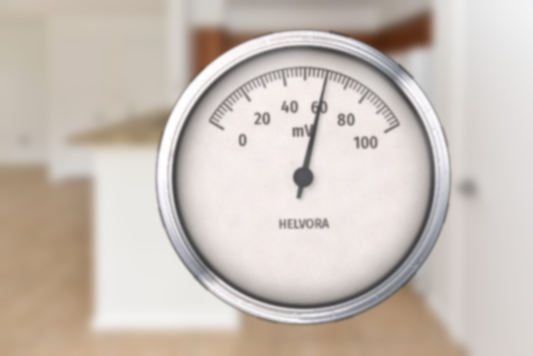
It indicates 60 mV
